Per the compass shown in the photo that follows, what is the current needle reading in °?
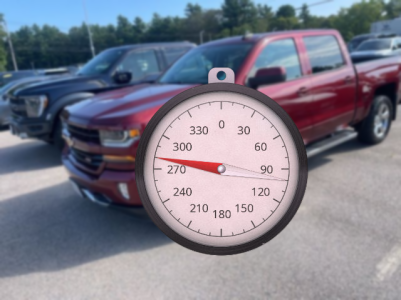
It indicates 280 °
